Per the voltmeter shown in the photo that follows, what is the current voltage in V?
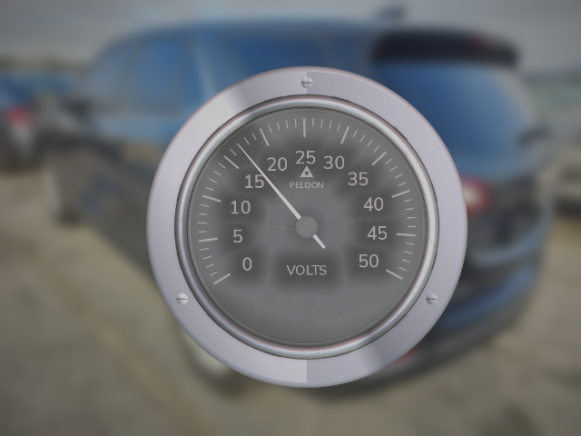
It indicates 17 V
